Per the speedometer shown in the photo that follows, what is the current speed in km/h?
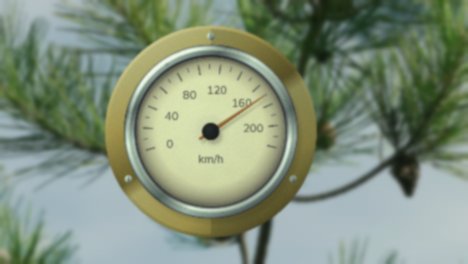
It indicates 170 km/h
